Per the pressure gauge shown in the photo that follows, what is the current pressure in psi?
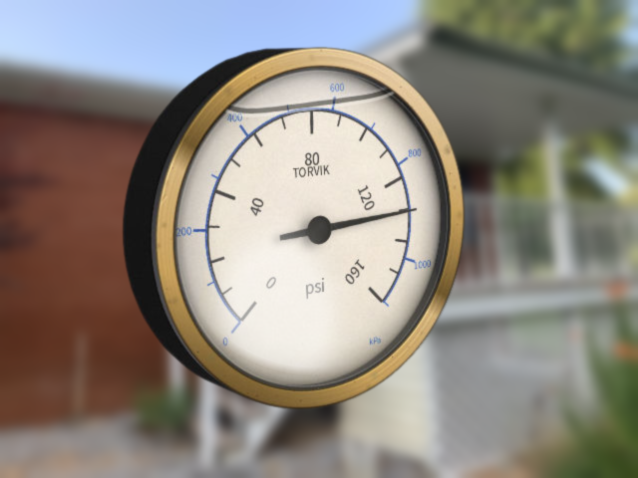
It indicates 130 psi
